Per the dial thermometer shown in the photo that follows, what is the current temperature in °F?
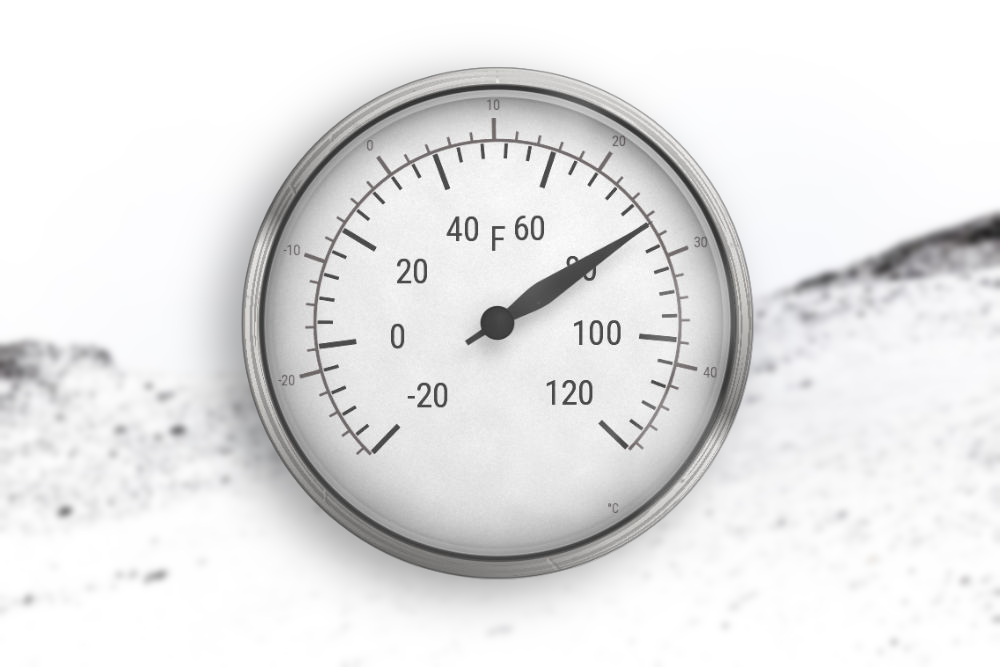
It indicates 80 °F
